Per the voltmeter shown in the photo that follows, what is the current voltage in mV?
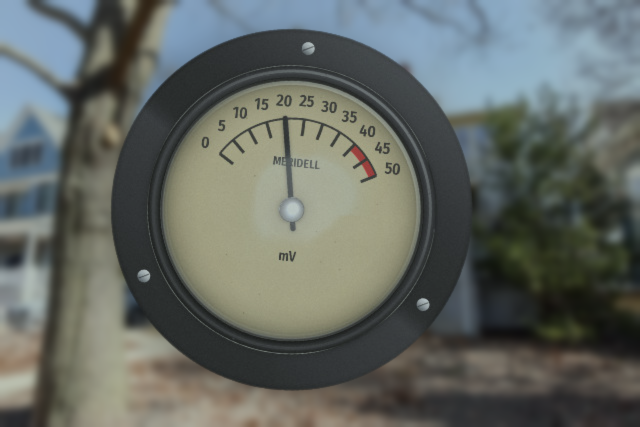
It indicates 20 mV
